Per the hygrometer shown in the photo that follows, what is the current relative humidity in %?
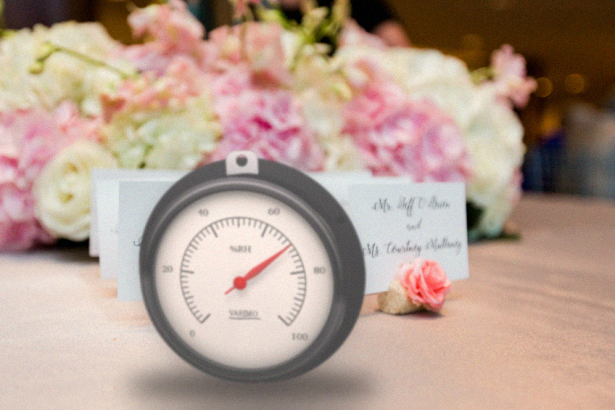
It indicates 70 %
